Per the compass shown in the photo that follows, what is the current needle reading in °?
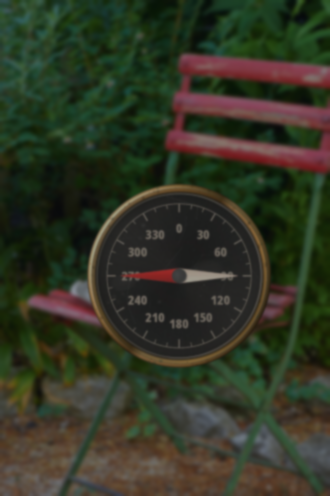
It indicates 270 °
